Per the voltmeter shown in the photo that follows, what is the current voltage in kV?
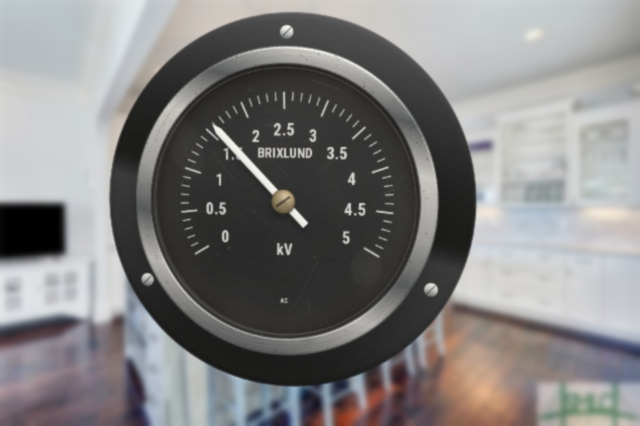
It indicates 1.6 kV
